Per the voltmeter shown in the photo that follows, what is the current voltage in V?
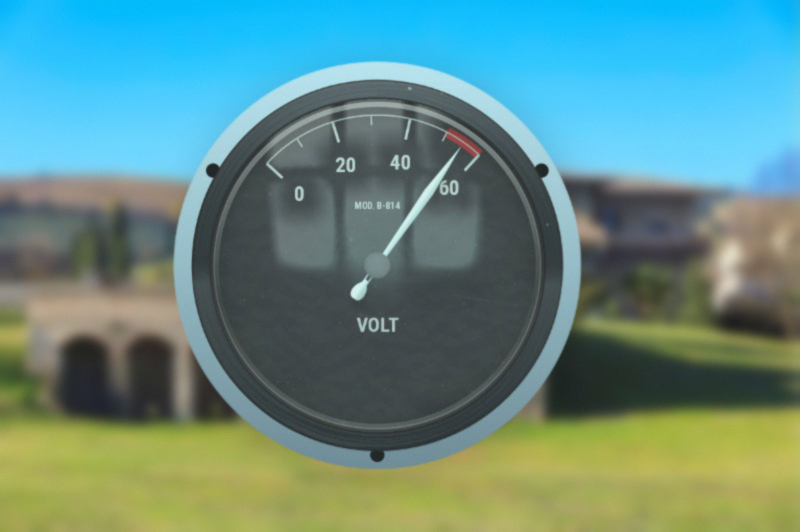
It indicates 55 V
